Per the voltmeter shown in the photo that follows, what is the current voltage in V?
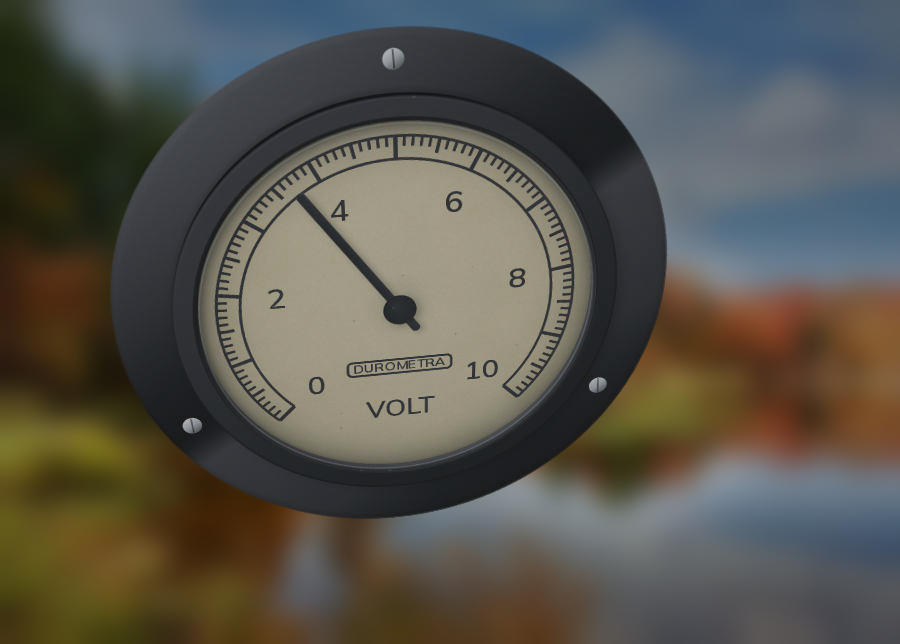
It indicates 3.7 V
